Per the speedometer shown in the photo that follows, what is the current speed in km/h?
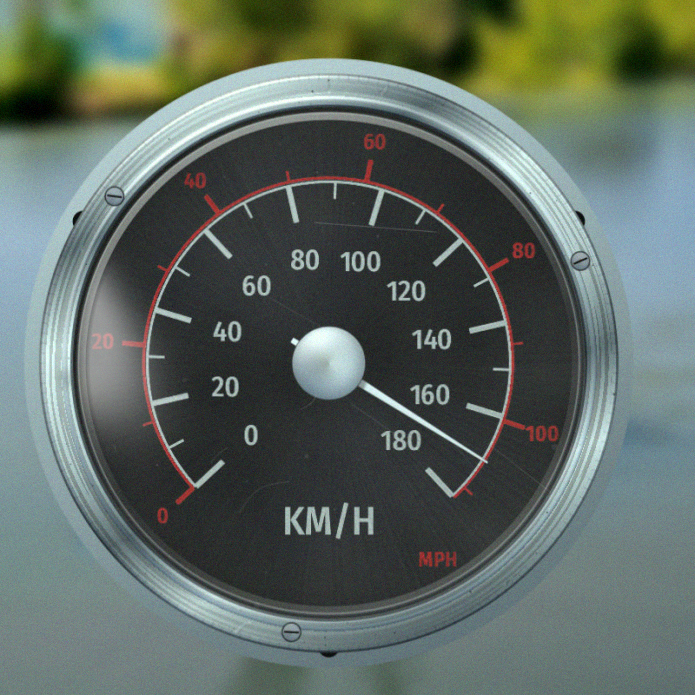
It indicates 170 km/h
